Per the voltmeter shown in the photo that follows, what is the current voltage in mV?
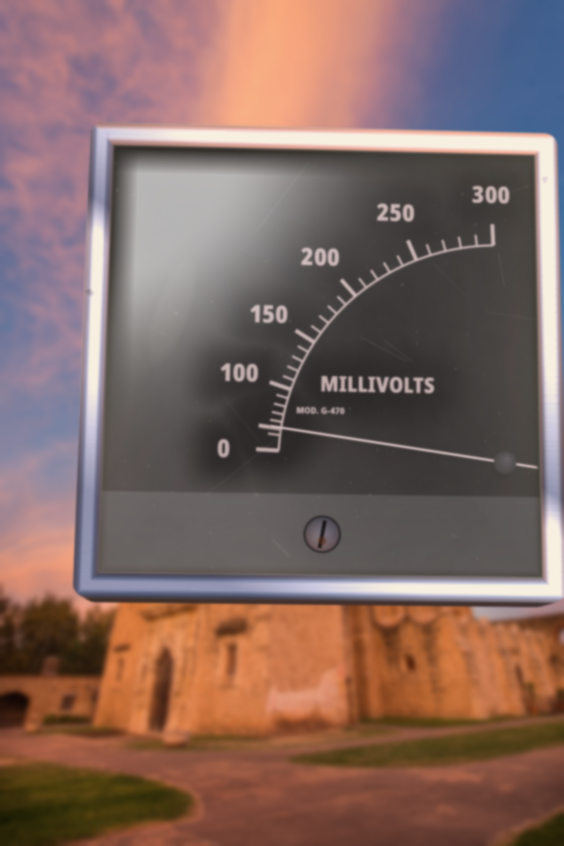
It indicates 50 mV
